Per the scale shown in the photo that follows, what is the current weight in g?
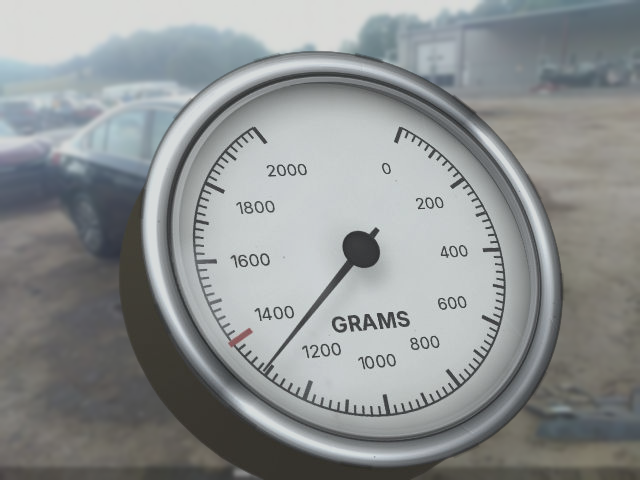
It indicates 1310 g
